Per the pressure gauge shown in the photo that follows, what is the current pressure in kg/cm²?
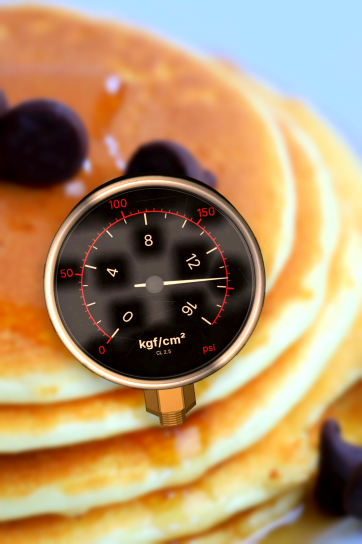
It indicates 13.5 kg/cm²
